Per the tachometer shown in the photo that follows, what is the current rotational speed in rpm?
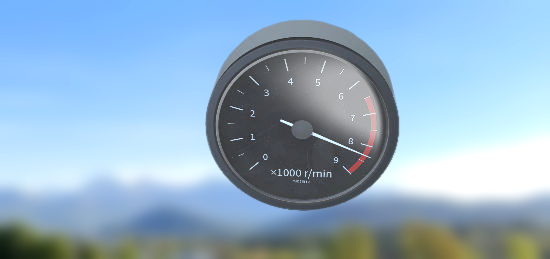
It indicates 8250 rpm
